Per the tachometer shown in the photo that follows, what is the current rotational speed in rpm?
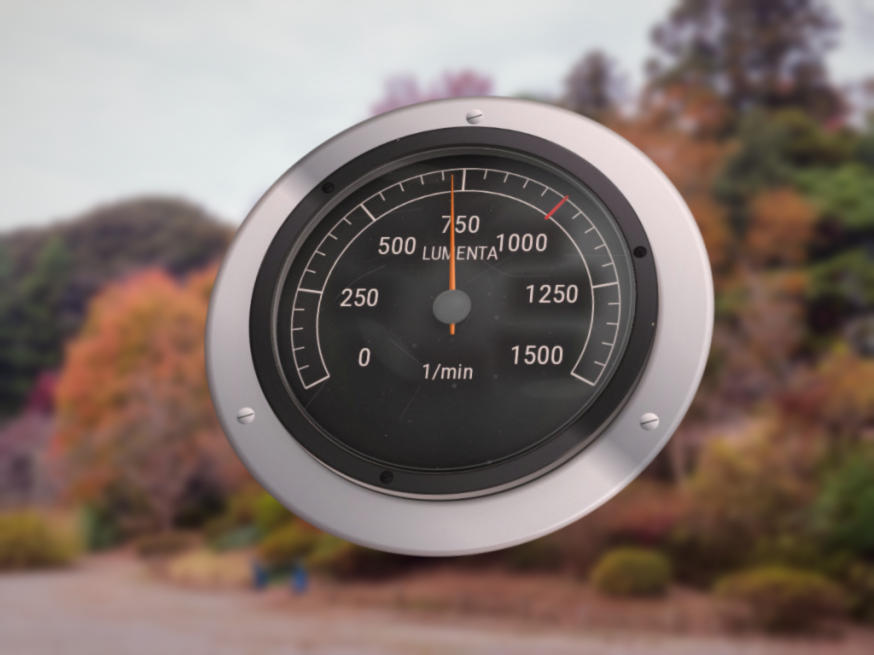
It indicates 725 rpm
